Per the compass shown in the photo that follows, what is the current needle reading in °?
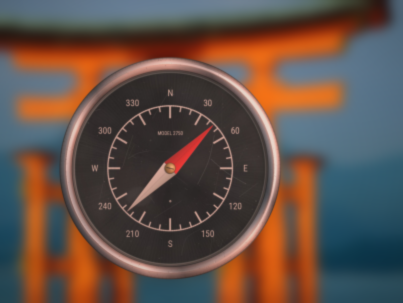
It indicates 45 °
